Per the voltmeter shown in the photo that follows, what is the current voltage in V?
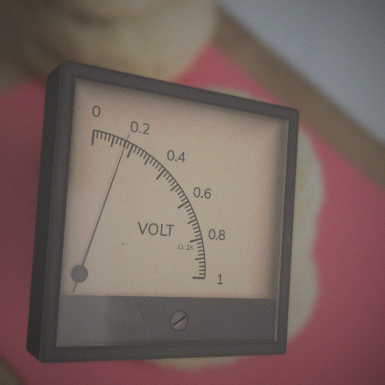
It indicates 0.16 V
